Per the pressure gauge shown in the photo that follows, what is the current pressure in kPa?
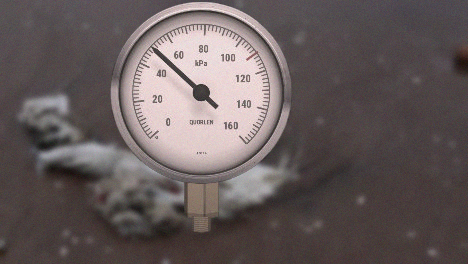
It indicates 50 kPa
